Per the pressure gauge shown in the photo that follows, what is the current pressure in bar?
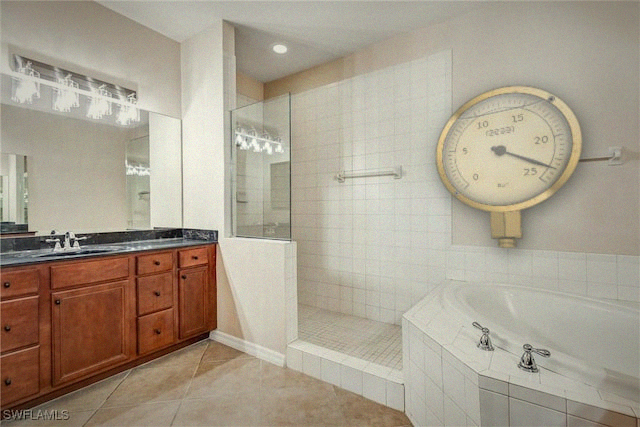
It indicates 23.5 bar
